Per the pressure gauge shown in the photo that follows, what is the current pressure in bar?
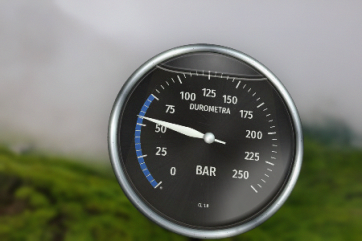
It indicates 55 bar
